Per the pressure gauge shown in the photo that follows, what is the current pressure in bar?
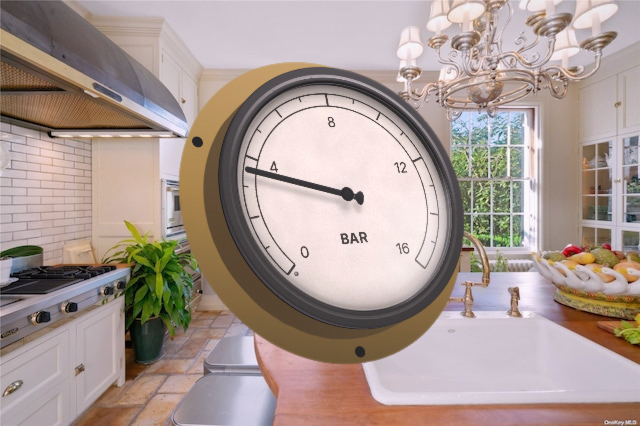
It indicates 3.5 bar
